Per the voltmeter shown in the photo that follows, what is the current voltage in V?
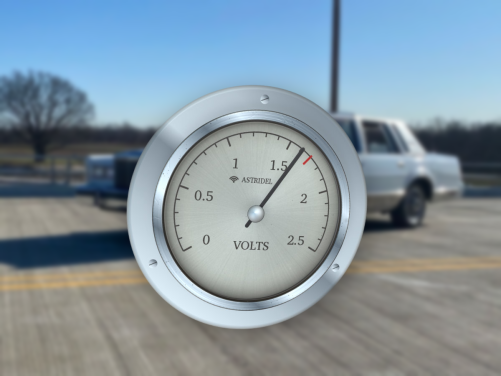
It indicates 1.6 V
